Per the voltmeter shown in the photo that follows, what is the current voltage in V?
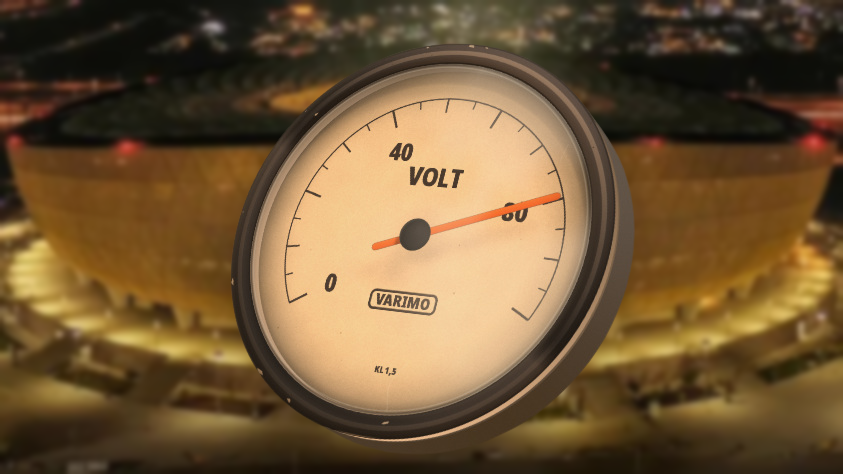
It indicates 80 V
